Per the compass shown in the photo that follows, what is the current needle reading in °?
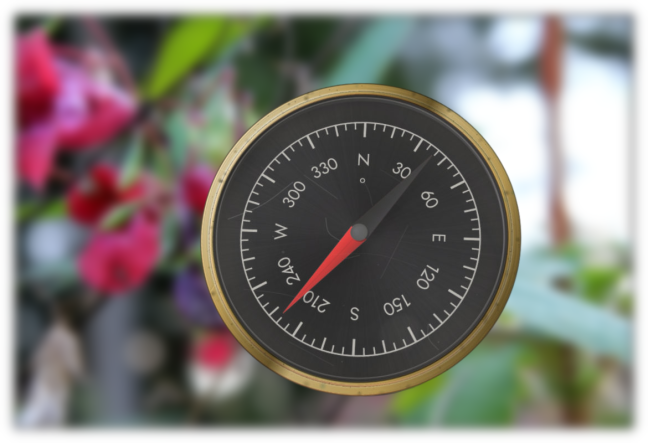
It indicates 220 °
